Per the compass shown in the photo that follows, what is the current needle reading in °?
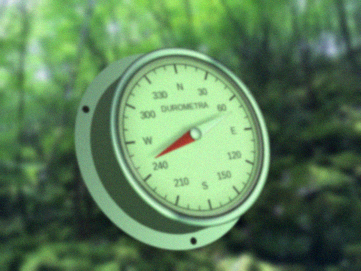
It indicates 250 °
